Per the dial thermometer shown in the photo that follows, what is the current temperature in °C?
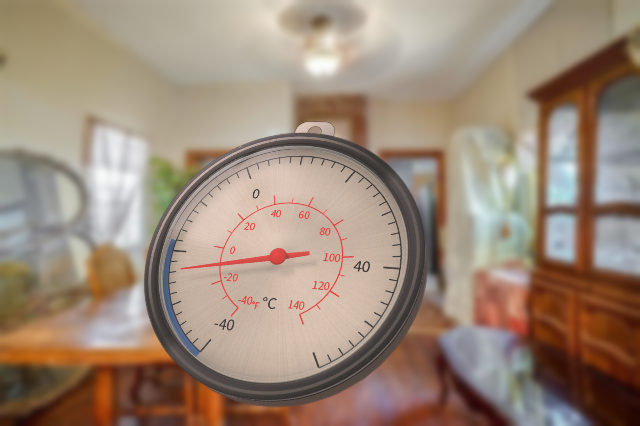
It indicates -24 °C
